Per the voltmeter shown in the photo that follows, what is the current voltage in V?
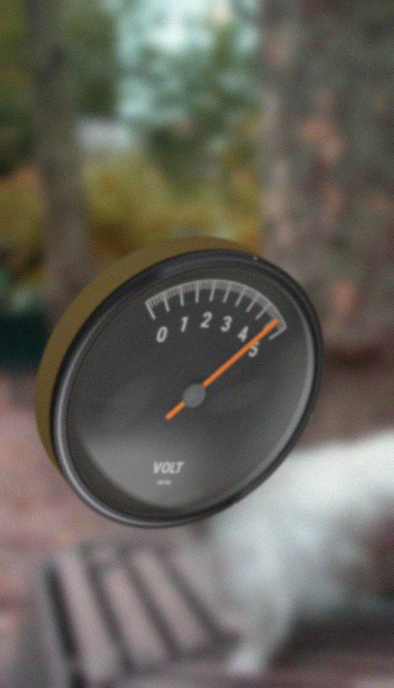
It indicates 4.5 V
